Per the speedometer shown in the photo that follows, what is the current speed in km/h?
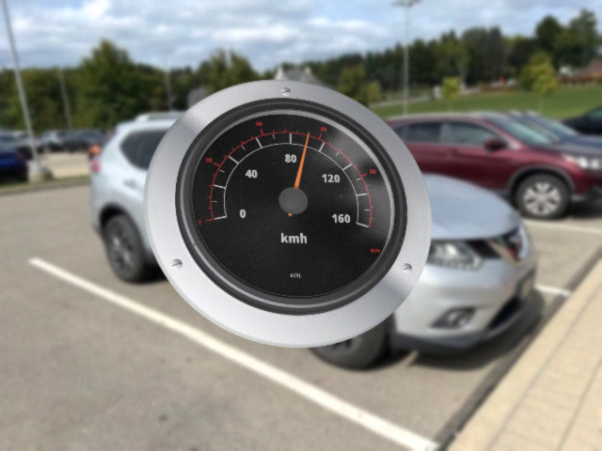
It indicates 90 km/h
